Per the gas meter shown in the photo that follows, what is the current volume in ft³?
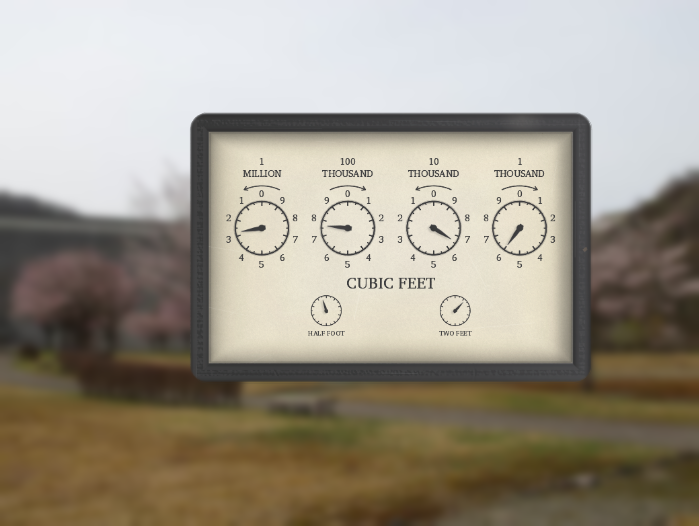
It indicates 276600 ft³
